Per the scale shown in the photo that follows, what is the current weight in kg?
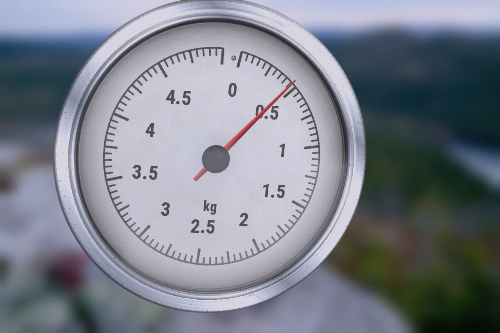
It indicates 0.45 kg
